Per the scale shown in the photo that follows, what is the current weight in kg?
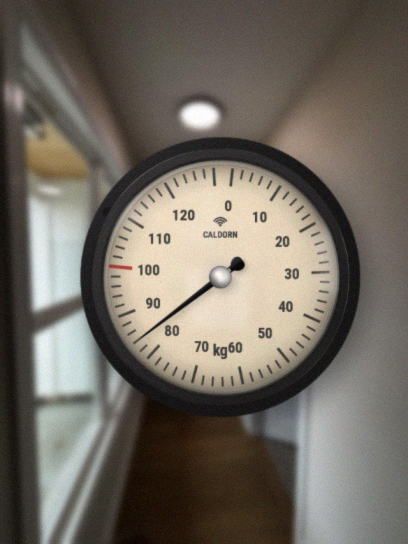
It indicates 84 kg
